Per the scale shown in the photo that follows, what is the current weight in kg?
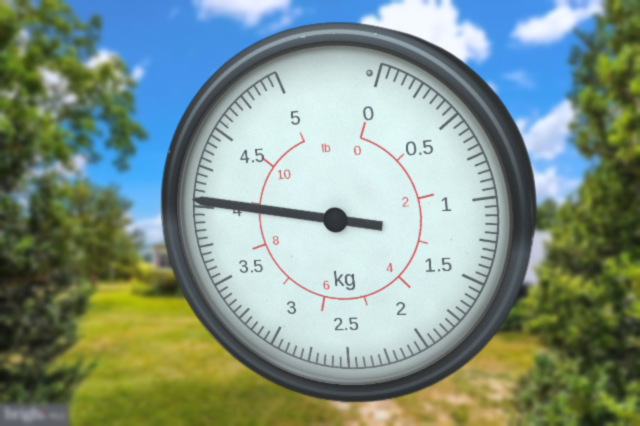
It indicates 4.05 kg
